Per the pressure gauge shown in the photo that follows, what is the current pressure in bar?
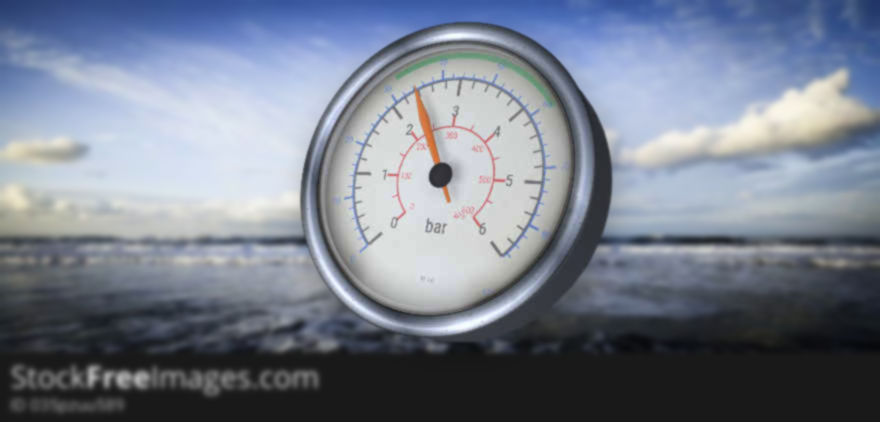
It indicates 2.4 bar
